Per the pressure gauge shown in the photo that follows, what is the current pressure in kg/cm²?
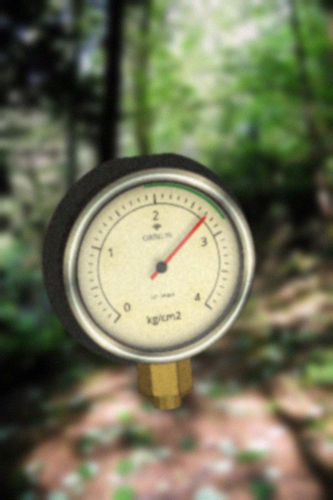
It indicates 2.7 kg/cm²
